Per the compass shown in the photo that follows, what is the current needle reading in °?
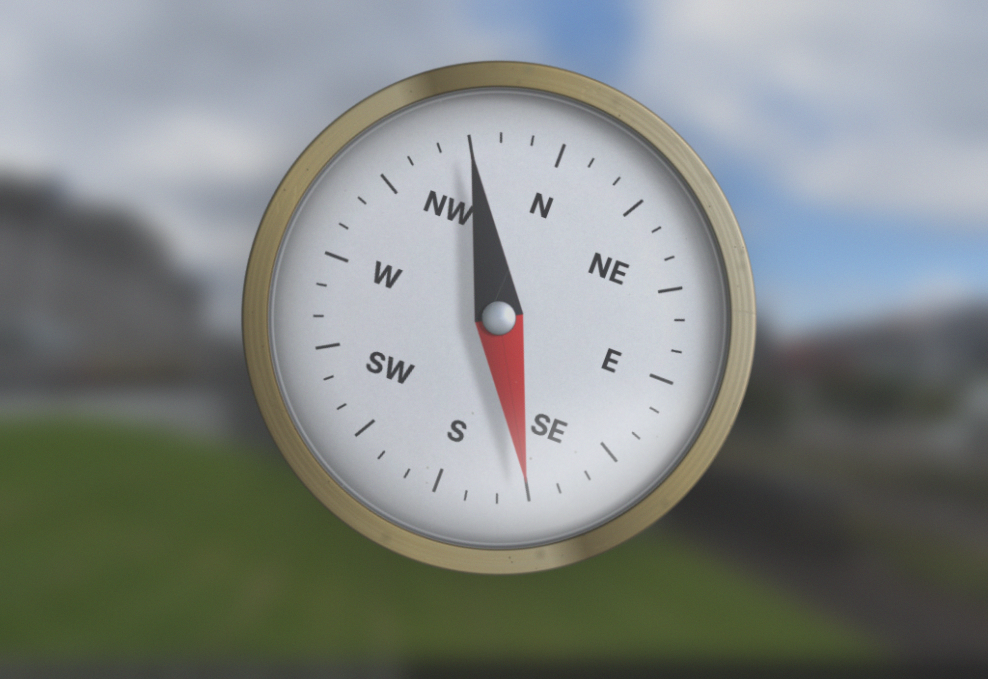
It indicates 150 °
